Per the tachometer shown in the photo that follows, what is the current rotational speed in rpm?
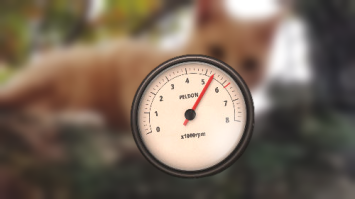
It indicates 5400 rpm
